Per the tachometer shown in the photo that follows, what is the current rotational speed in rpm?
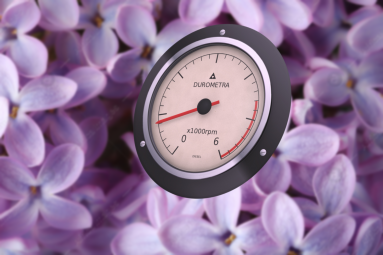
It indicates 800 rpm
